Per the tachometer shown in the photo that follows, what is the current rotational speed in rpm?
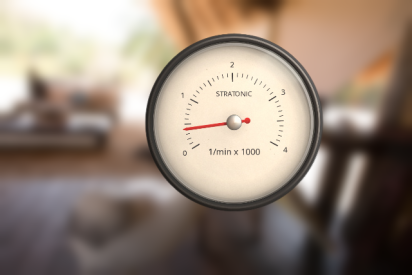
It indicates 400 rpm
